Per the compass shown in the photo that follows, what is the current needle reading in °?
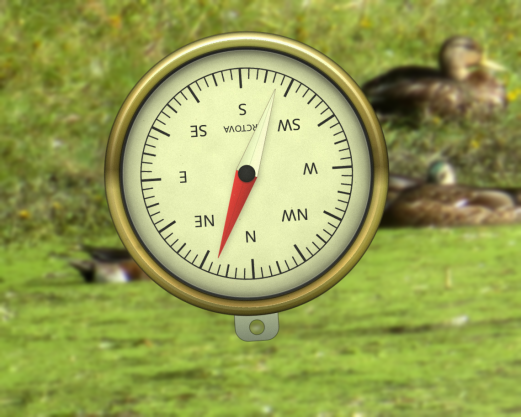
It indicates 22.5 °
